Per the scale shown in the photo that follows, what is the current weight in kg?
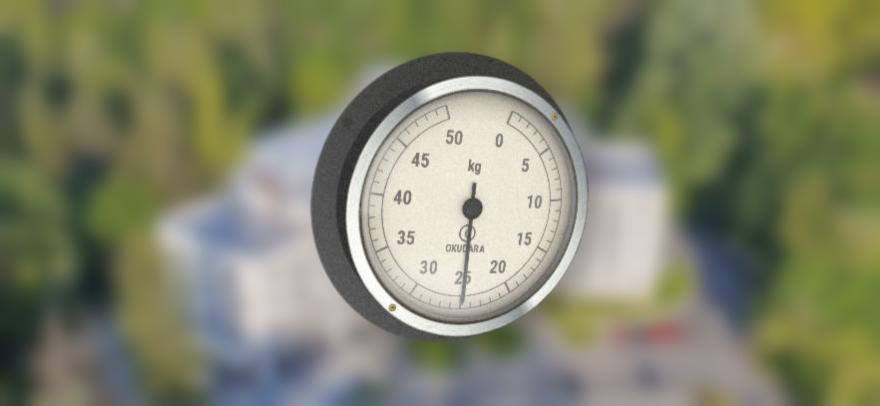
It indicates 25 kg
